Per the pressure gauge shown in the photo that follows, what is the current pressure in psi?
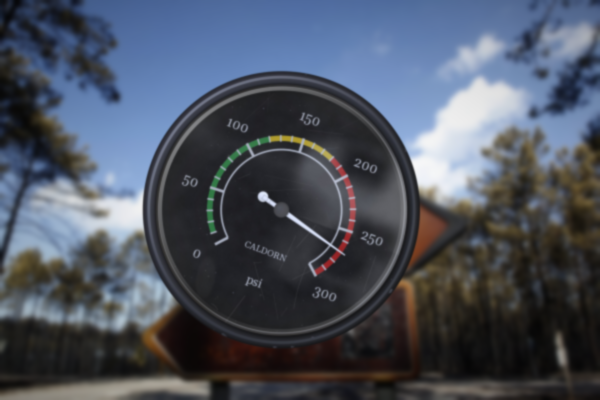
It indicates 270 psi
